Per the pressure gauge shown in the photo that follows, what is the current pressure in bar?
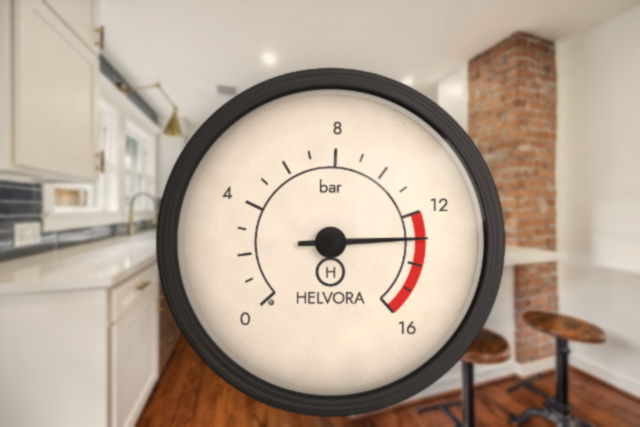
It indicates 13 bar
